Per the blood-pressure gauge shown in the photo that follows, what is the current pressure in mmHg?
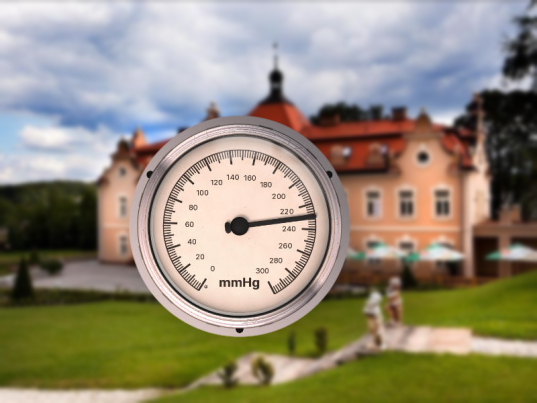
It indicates 230 mmHg
